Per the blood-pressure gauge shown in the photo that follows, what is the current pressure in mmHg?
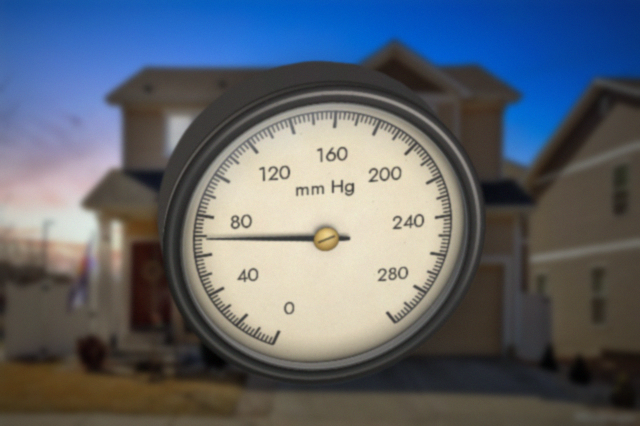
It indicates 70 mmHg
